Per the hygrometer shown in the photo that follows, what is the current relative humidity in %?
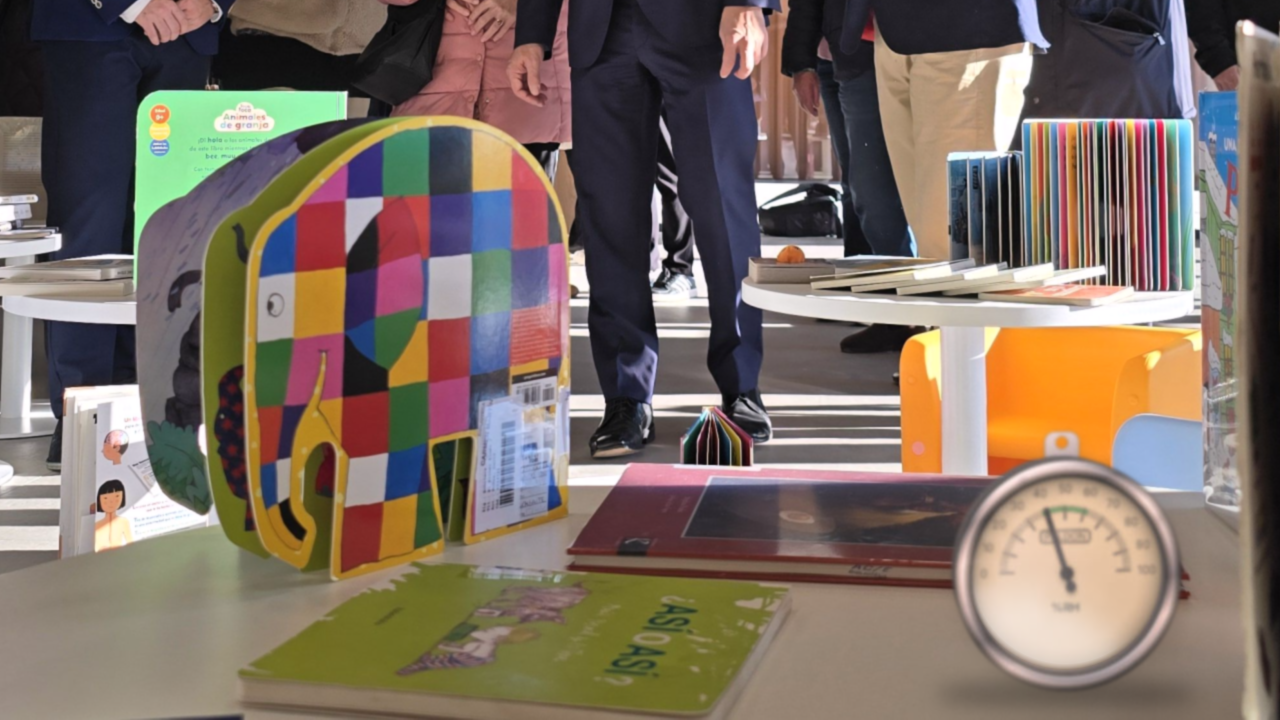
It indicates 40 %
